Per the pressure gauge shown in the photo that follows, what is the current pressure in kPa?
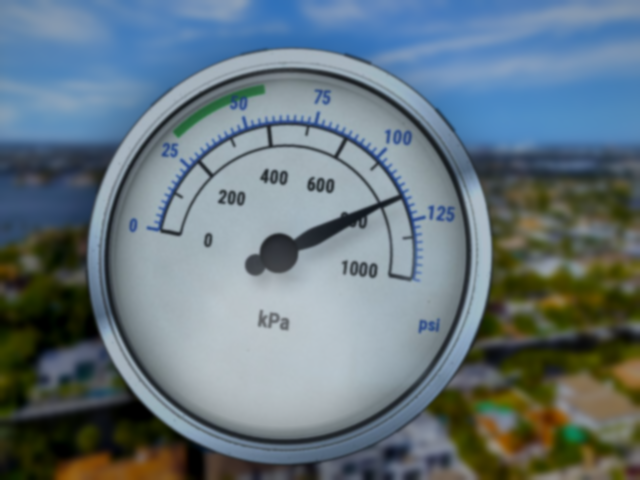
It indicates 800 kPa
